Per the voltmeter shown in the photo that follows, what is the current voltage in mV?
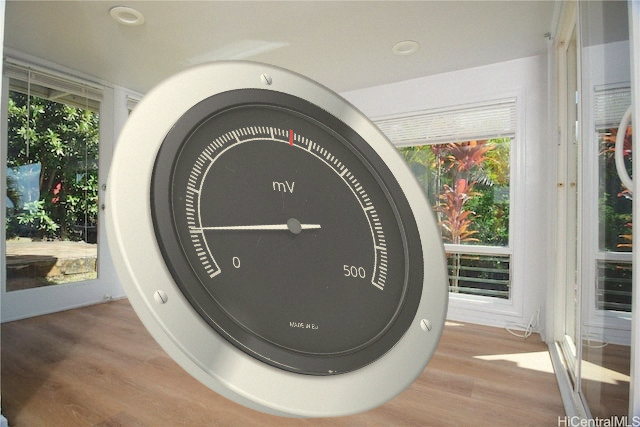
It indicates 50 mV
